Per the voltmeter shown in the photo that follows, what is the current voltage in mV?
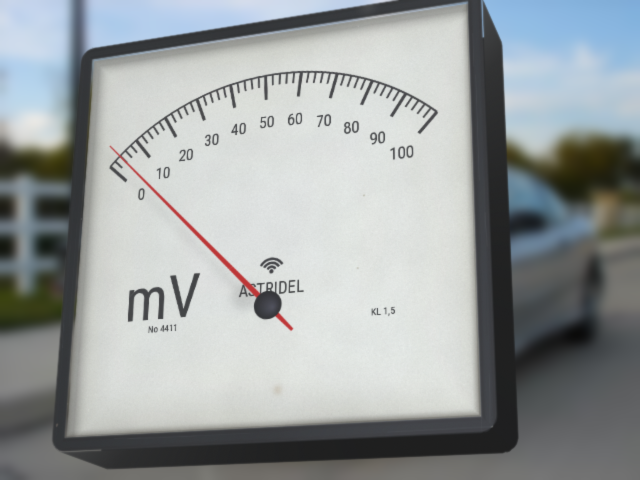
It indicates 4 mV
